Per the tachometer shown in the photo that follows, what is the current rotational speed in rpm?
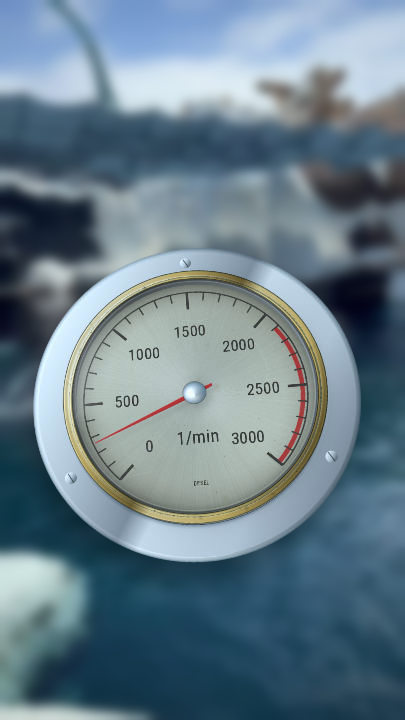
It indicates 250 rpm
